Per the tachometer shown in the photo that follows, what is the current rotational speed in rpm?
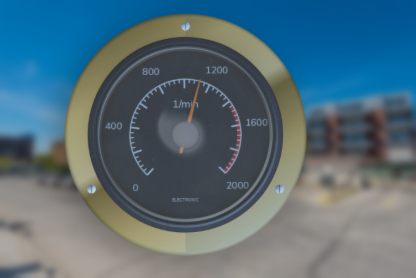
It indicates 1120 rpm
